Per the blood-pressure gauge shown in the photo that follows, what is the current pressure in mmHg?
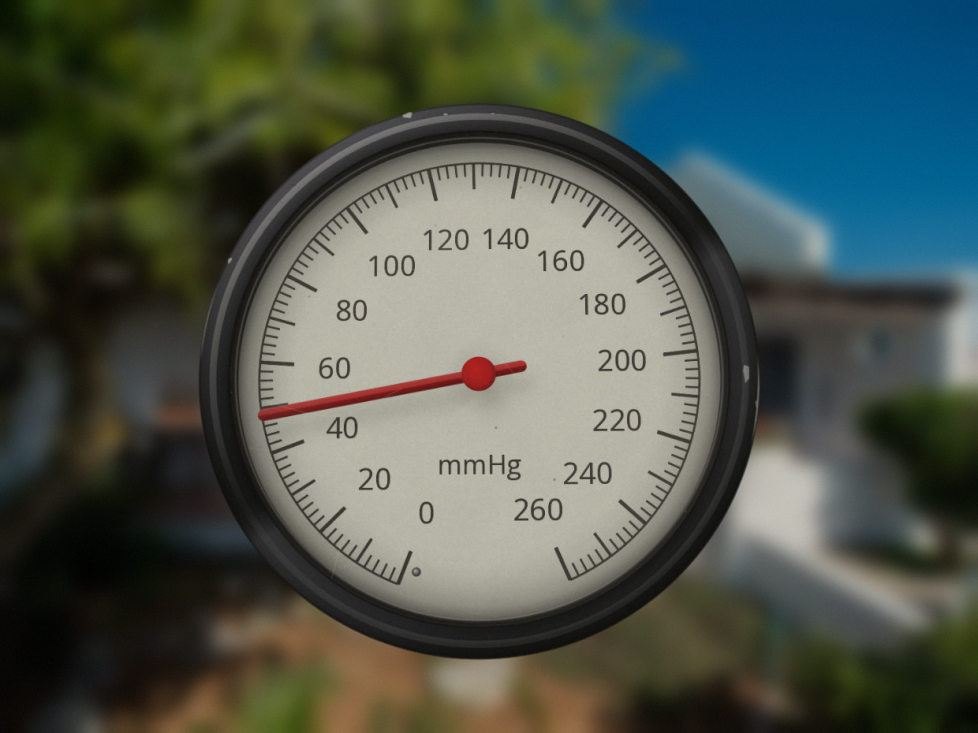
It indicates 48 mmHg
